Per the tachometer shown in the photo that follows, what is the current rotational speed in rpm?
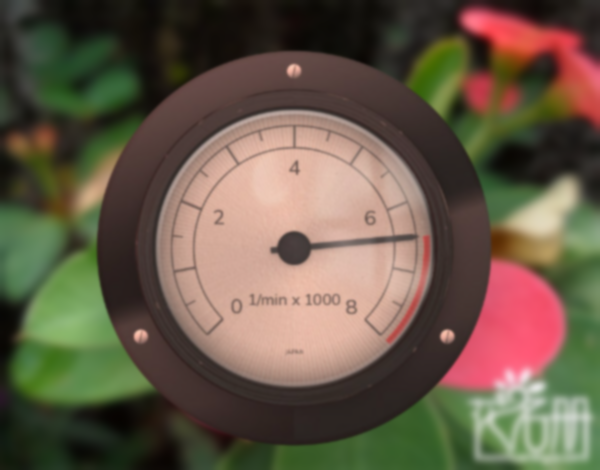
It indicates 6500 rpm
